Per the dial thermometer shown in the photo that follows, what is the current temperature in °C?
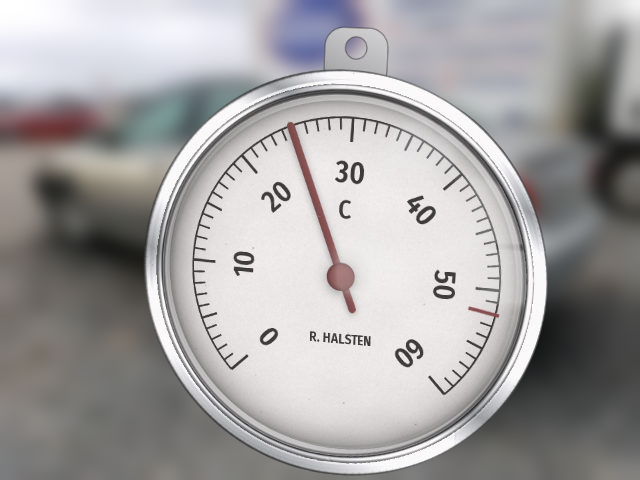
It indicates 25 °C
